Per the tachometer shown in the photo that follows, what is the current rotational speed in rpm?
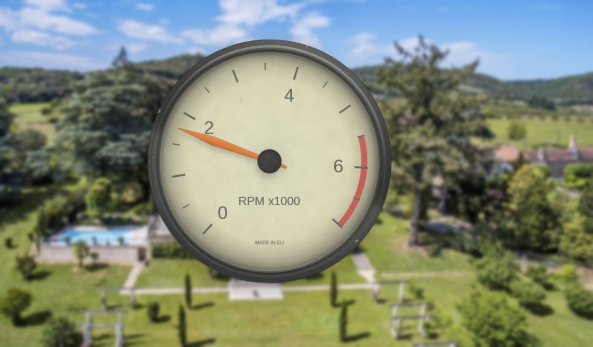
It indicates 1750 rpm
